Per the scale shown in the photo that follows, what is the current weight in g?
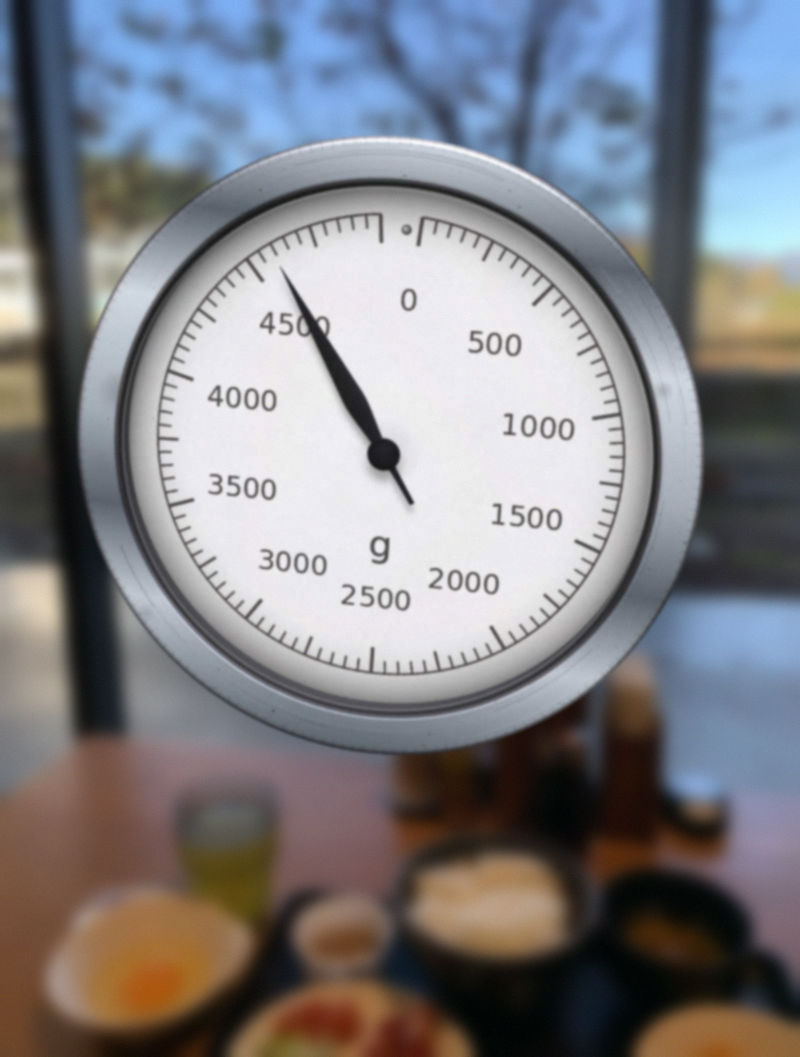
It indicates 4600 g
